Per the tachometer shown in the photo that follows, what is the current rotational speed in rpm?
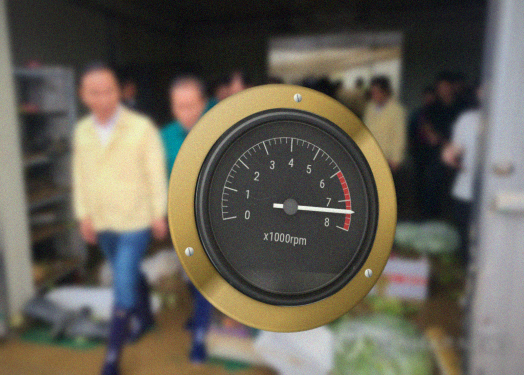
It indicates 7400 rpm
